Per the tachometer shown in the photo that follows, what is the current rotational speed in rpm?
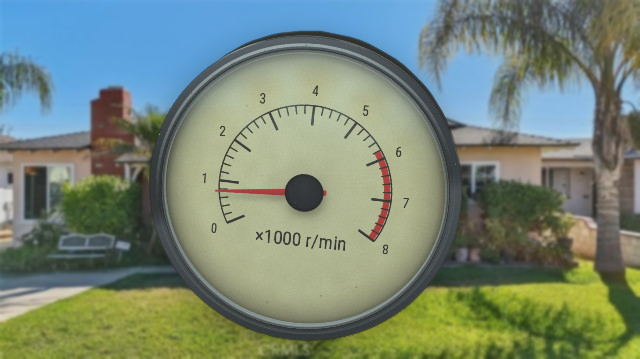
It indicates 800 rpm
